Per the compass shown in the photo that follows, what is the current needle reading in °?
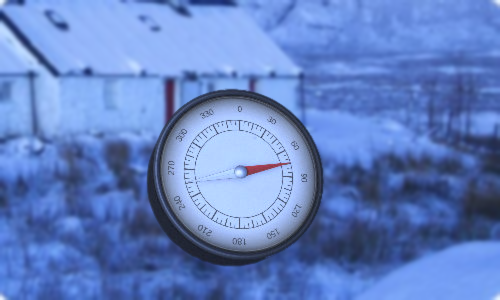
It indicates 75 °
